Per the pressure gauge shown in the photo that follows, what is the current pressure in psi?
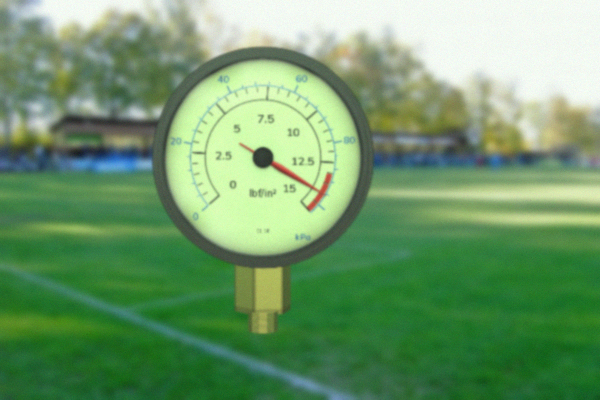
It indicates 14 psi
